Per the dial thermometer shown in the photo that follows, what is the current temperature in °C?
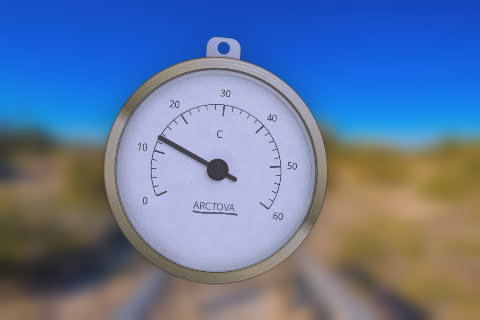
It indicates 13 °C
